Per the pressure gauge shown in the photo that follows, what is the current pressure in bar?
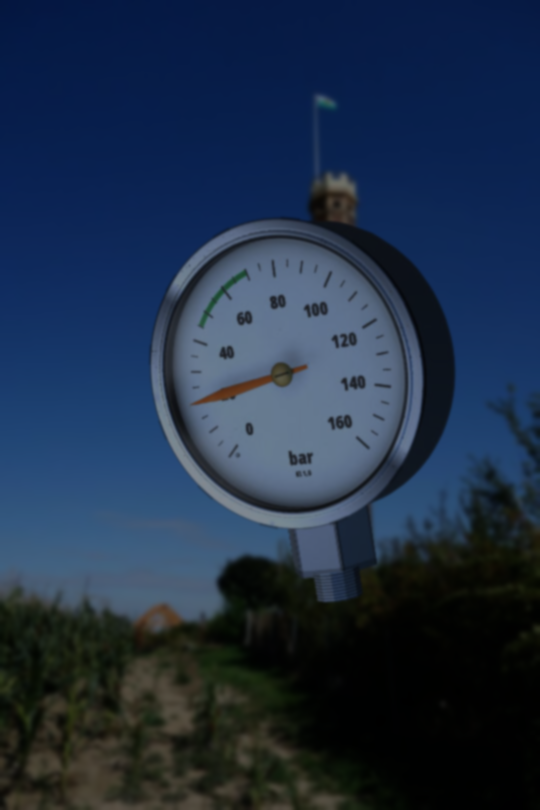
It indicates 20 bar
